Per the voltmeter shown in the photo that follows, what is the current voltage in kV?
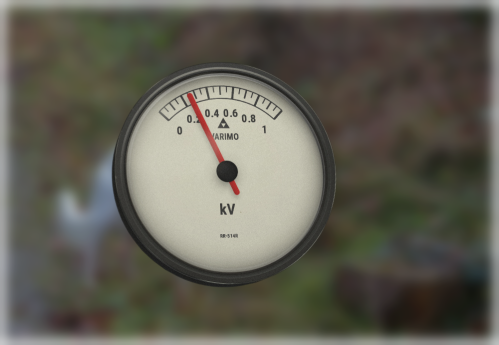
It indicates 0.25 kV
